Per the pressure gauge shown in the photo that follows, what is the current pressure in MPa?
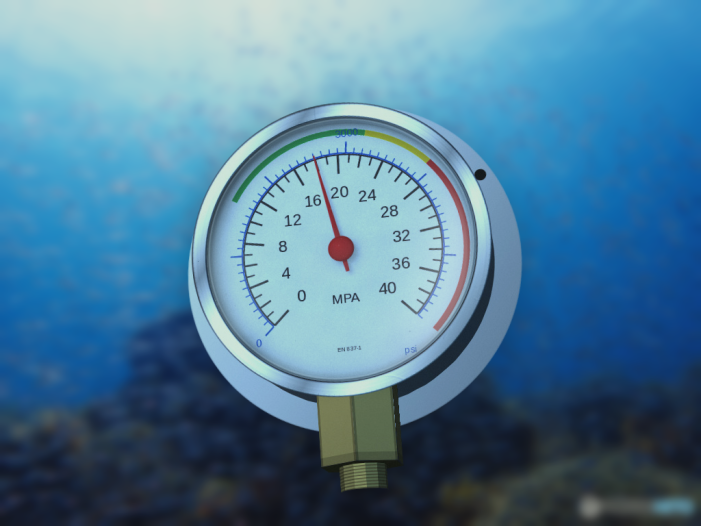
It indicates 18 MPa
